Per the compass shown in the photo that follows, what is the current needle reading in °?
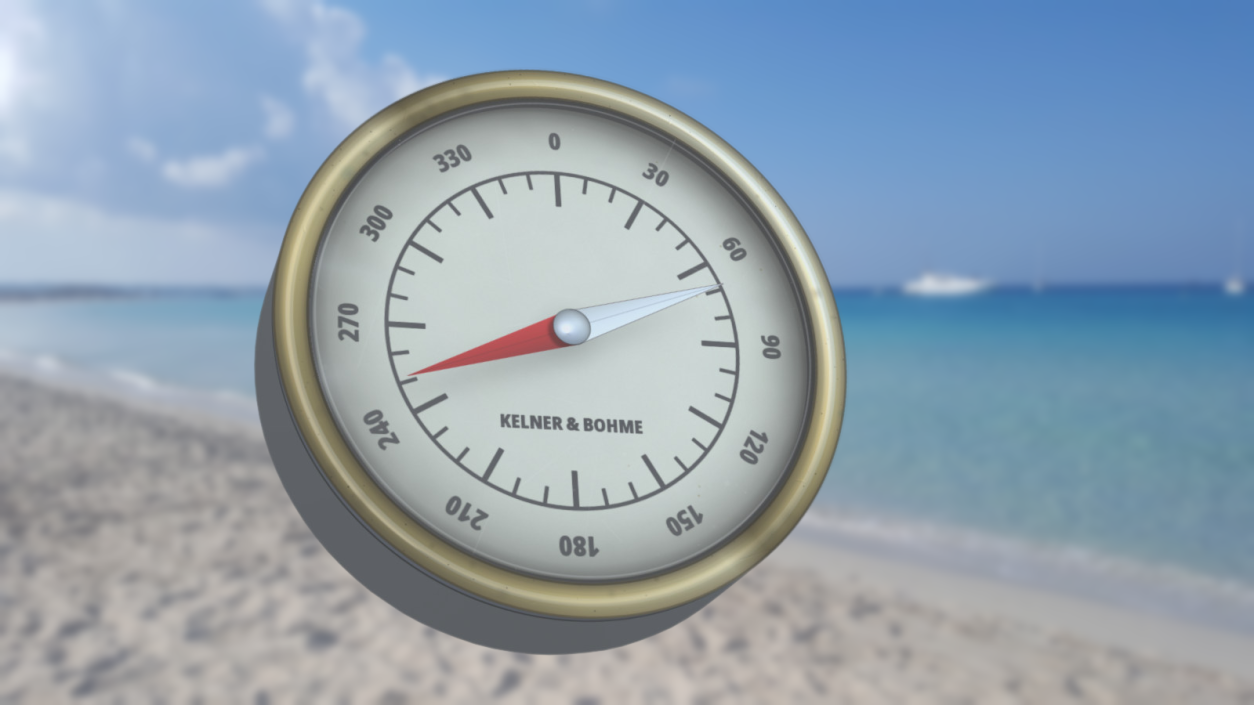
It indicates 250 °
